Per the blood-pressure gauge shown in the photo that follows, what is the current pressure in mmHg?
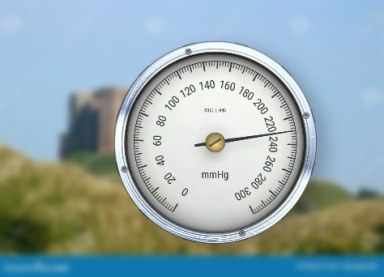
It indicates 230 mmHg
